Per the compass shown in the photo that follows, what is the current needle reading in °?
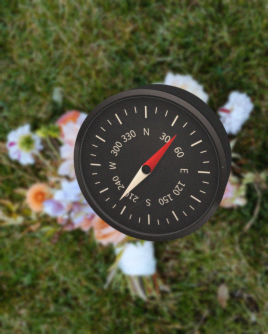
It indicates 40 °
